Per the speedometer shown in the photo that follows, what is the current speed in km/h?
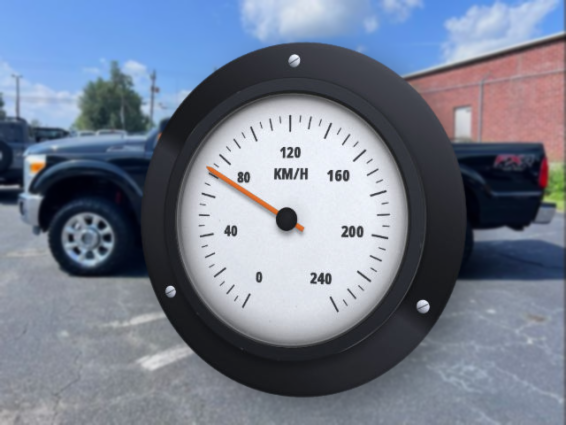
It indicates 72.5 km/h
